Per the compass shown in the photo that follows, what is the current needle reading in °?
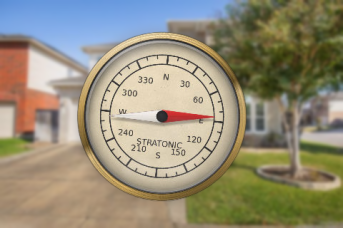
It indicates 85 °
